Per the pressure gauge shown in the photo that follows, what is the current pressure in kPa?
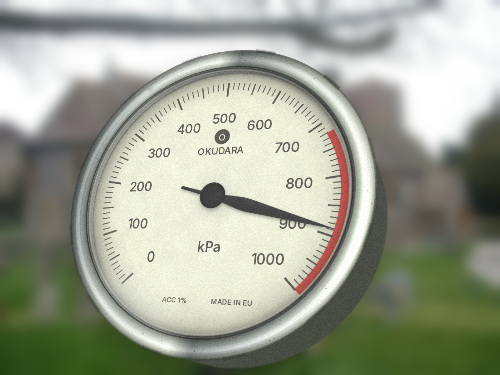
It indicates 890 kPa
